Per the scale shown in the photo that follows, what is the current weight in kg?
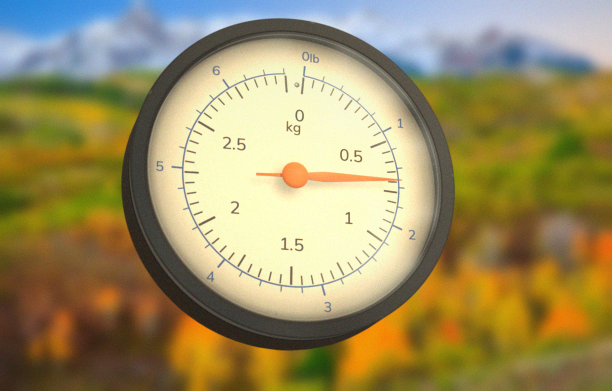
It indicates 0.7 kg
